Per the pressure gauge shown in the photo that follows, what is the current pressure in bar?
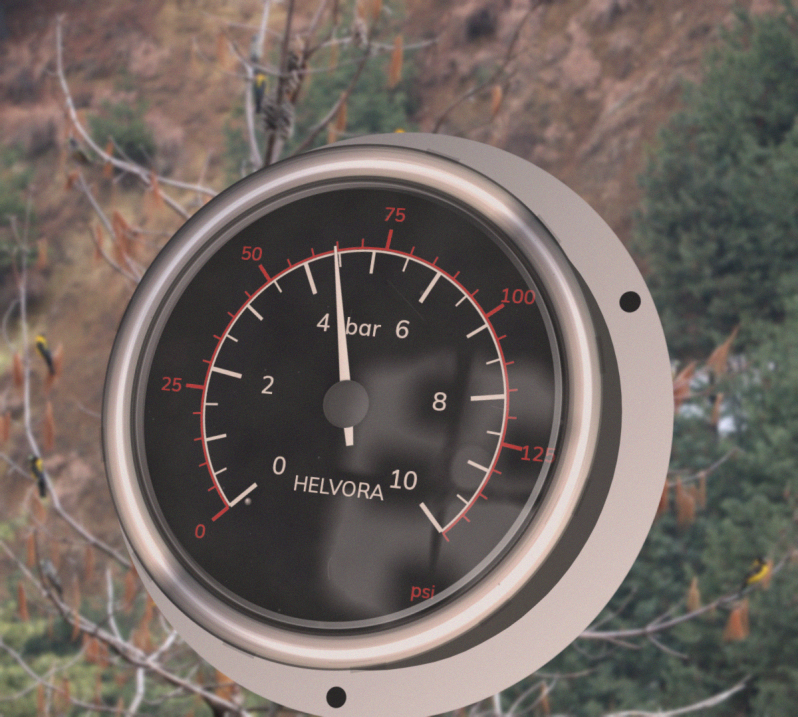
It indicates 4.5 bar
